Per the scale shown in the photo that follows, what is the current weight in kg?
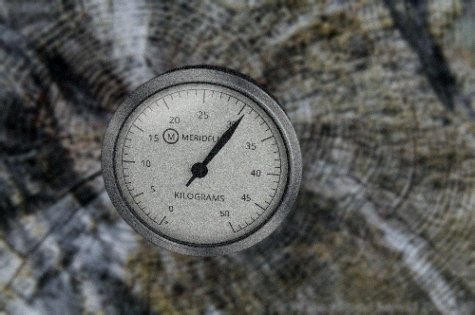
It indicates 30.5 kg
